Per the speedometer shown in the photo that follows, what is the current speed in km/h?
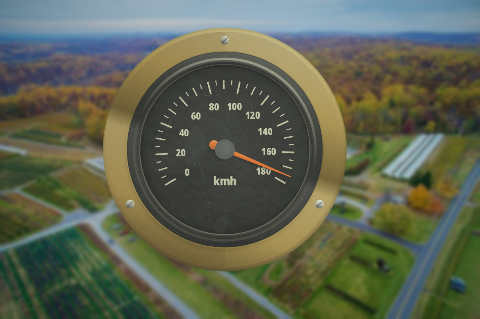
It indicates 175 km/h
